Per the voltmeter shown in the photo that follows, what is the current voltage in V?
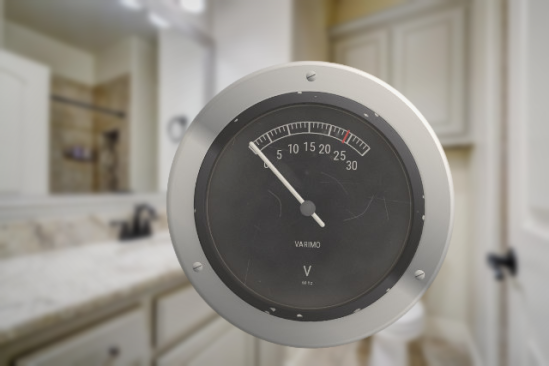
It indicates 1 V
